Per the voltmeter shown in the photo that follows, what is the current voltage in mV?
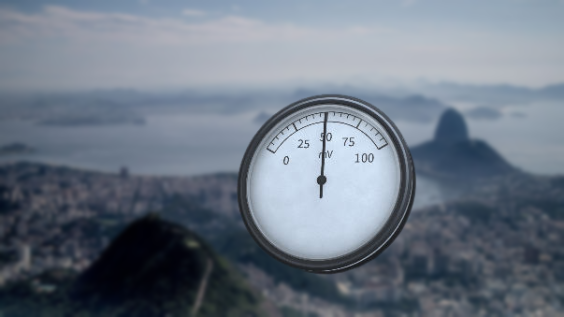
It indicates 50 mV
